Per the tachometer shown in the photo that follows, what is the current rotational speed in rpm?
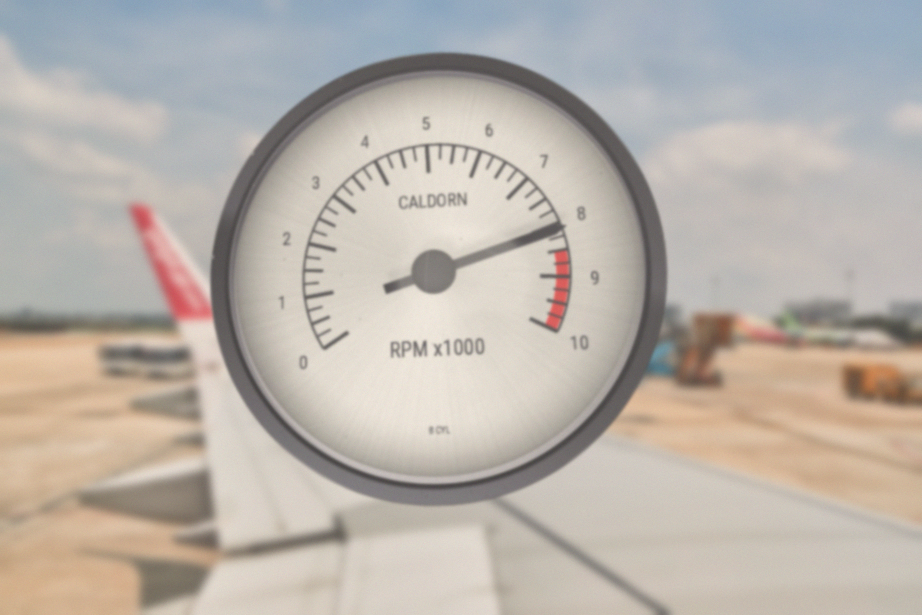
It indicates 8125 rpm
